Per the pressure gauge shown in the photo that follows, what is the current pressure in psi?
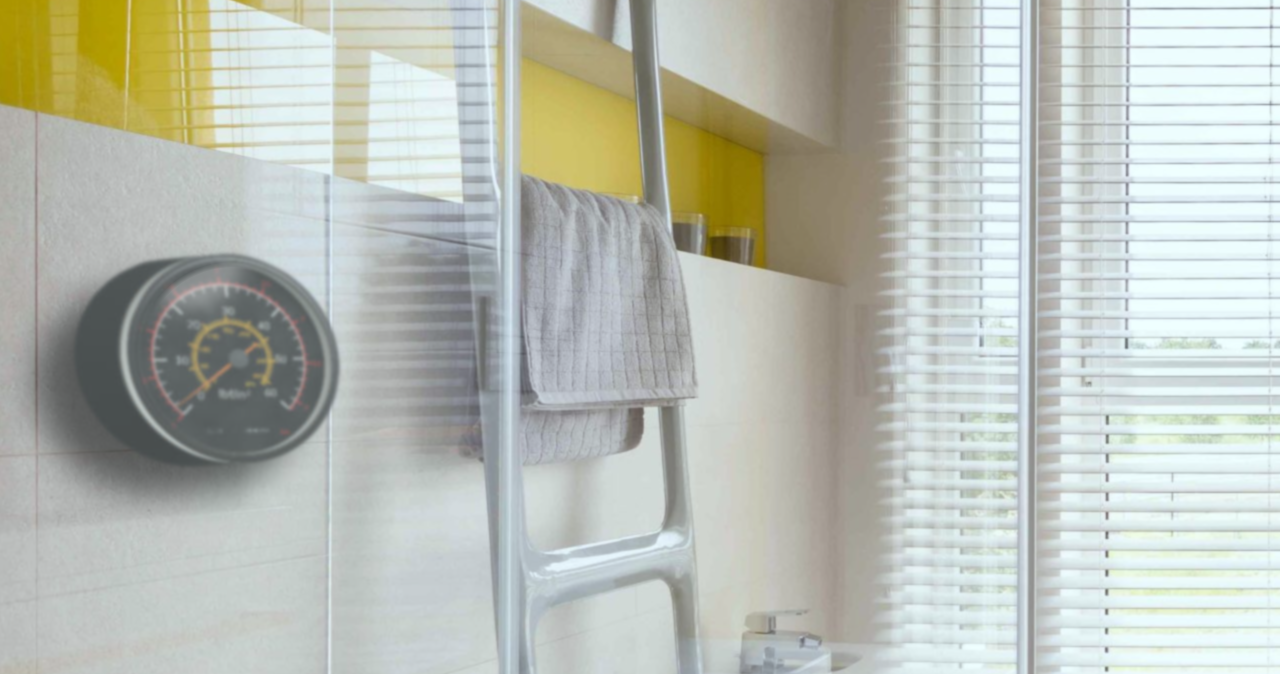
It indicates 2 psi
